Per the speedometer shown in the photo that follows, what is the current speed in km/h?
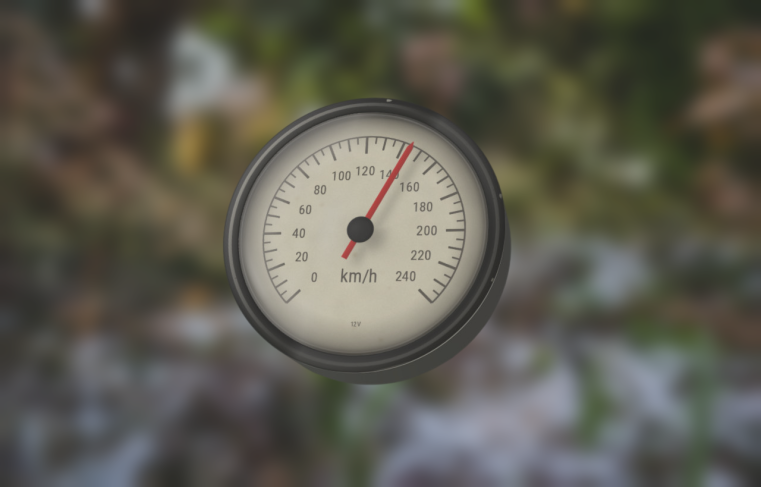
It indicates 145 km/h
